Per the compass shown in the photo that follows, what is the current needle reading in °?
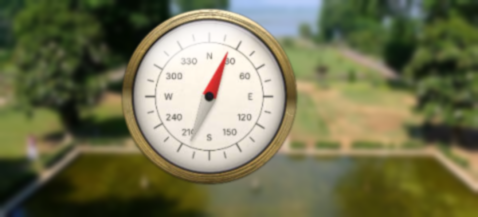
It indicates 22.5 °
